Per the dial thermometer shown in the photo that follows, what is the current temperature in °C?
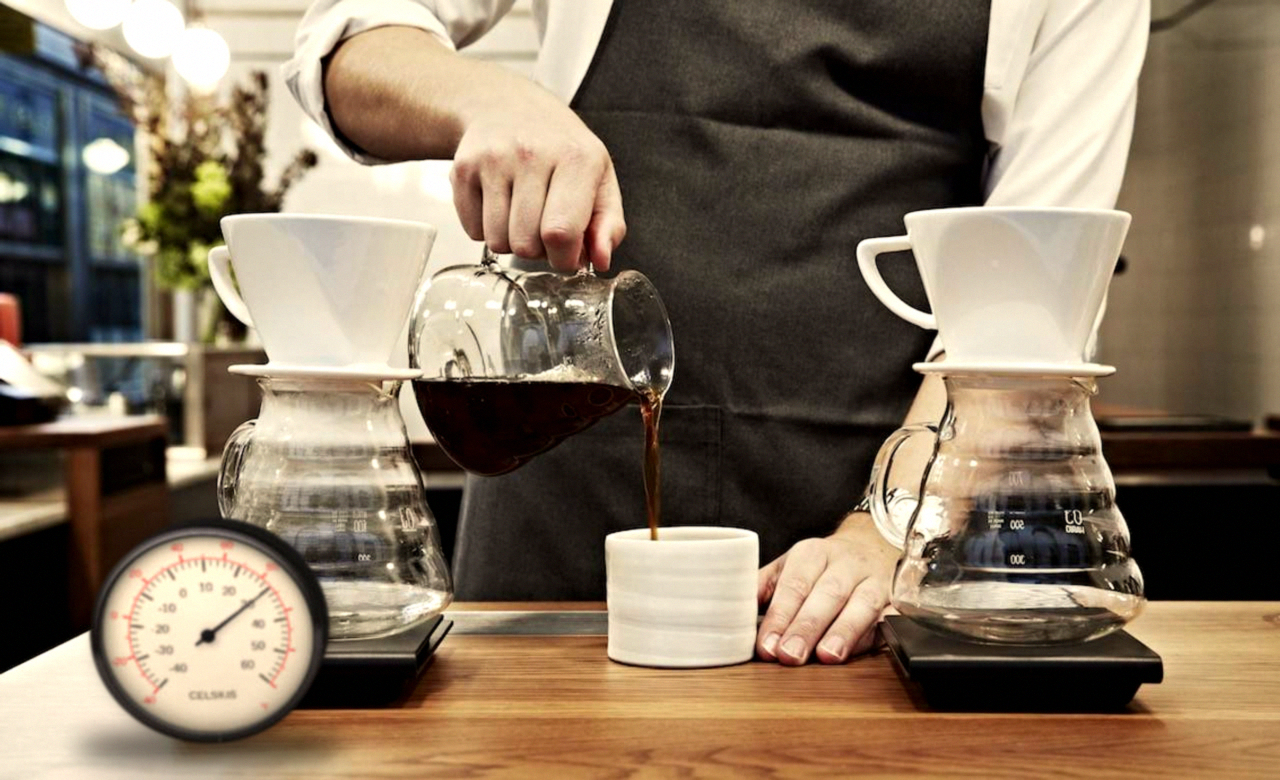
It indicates 30 °C
